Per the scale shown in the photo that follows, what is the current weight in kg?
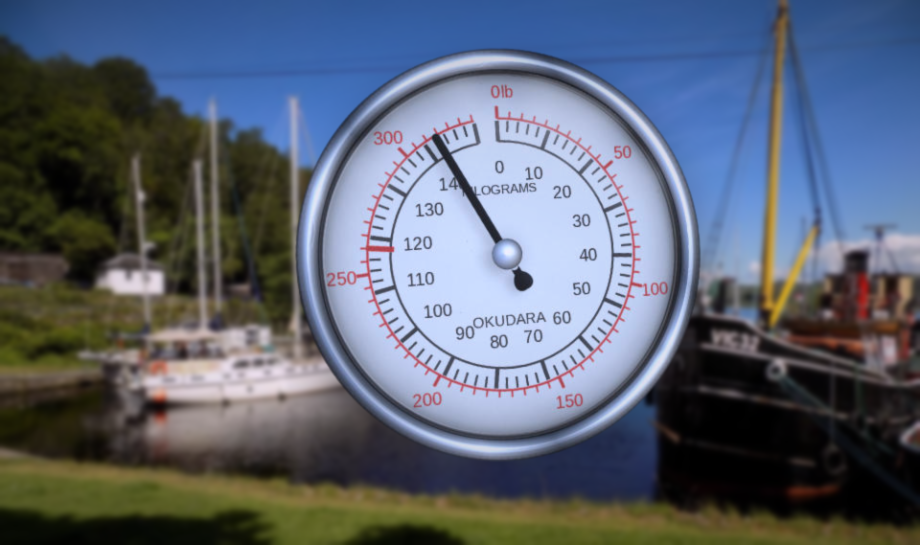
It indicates 142 kg
